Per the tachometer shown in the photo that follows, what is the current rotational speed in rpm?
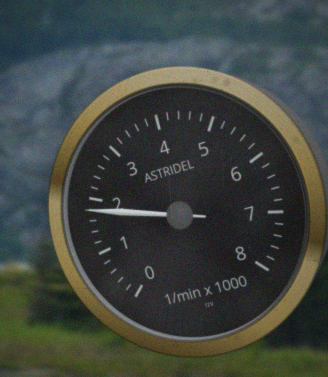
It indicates 1800 rpm
